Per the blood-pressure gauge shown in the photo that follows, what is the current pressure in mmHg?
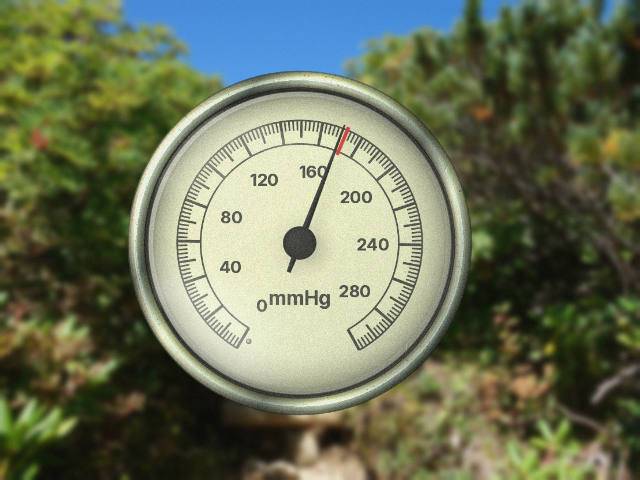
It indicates 170 mmHg
